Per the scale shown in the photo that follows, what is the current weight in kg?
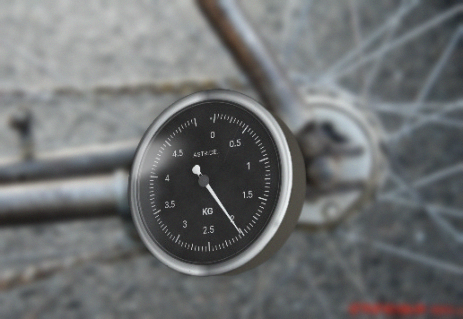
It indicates 2 kg
